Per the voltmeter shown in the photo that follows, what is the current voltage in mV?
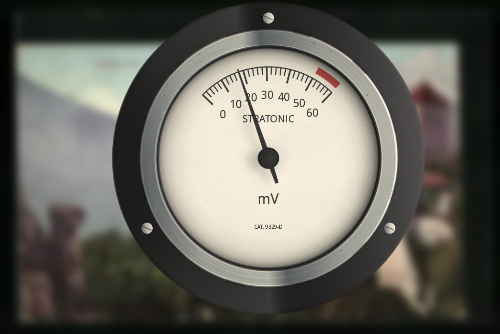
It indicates 18 mV
